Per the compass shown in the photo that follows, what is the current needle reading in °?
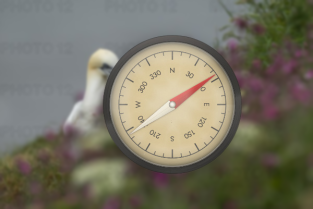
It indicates 55 °
